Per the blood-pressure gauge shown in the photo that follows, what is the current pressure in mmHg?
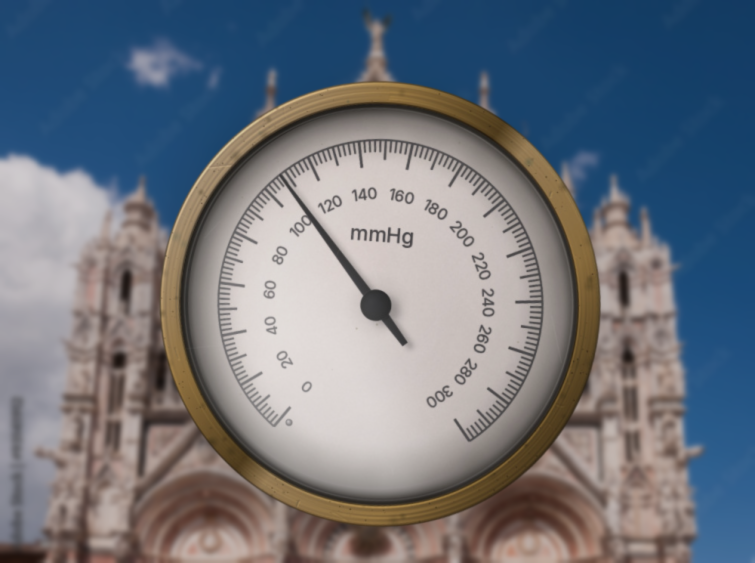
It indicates 108 mmHg
